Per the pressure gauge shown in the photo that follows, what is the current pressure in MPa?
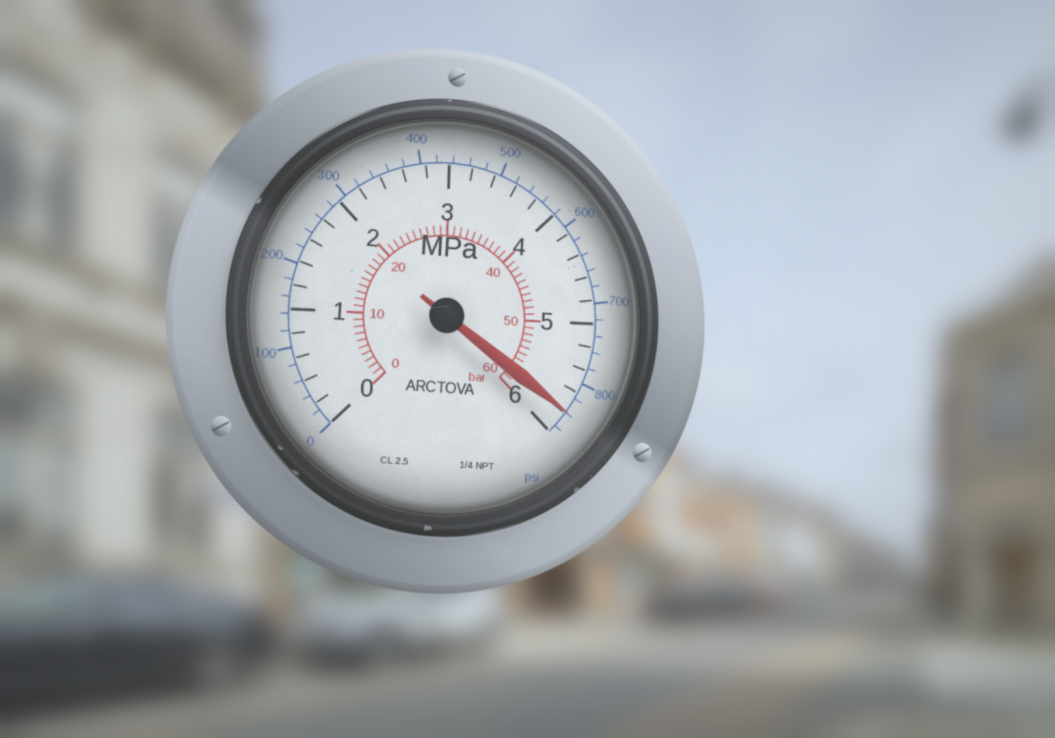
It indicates 5.8 MPa
